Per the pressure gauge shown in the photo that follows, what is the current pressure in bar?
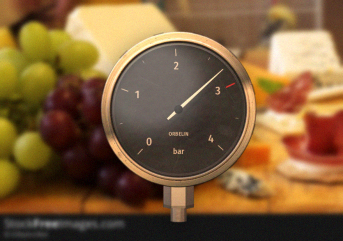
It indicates 2.75 bar
